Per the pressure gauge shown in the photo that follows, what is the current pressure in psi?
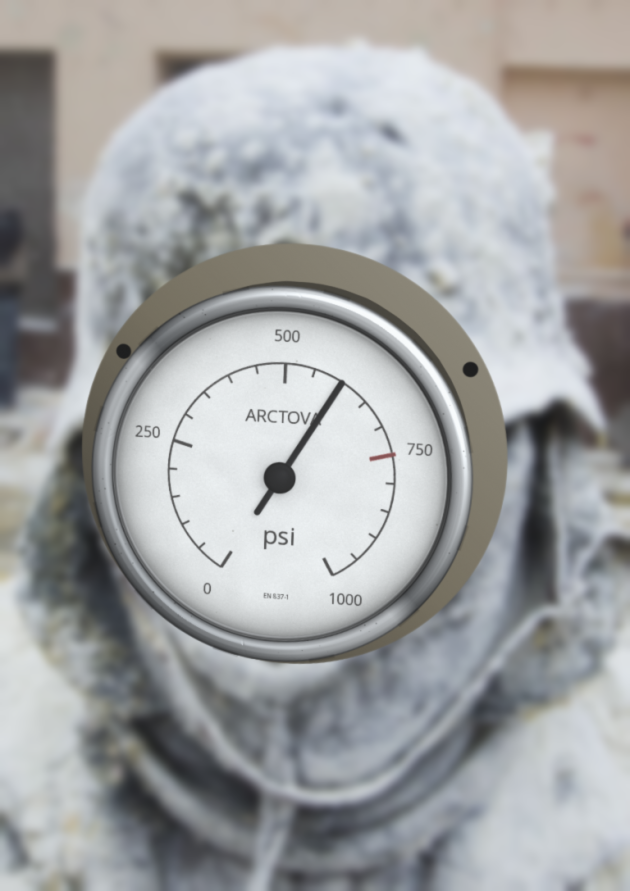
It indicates 600 psi
